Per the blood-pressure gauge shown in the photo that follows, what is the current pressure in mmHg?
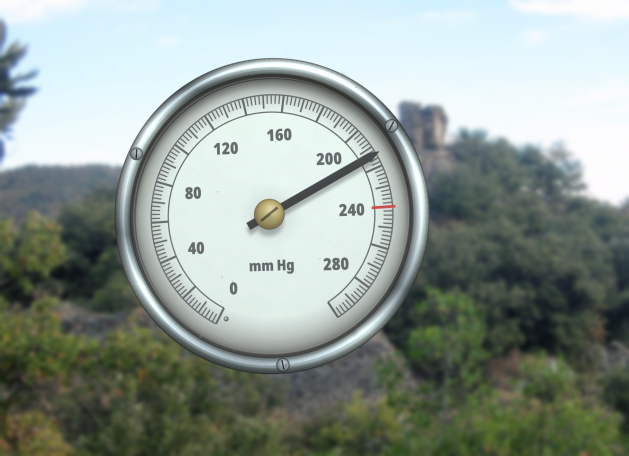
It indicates 214 mmHg
